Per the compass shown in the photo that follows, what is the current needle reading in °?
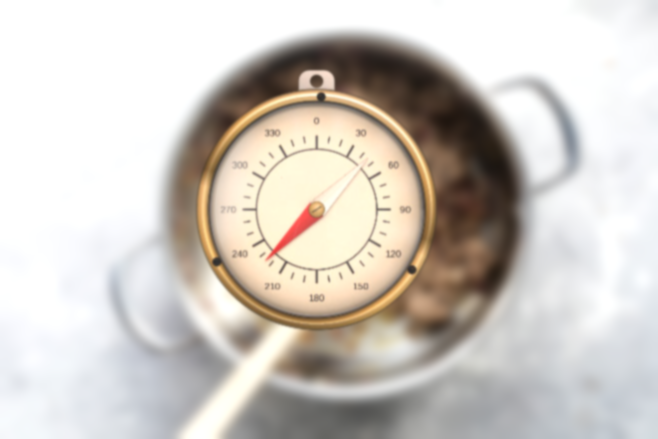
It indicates 225 °
